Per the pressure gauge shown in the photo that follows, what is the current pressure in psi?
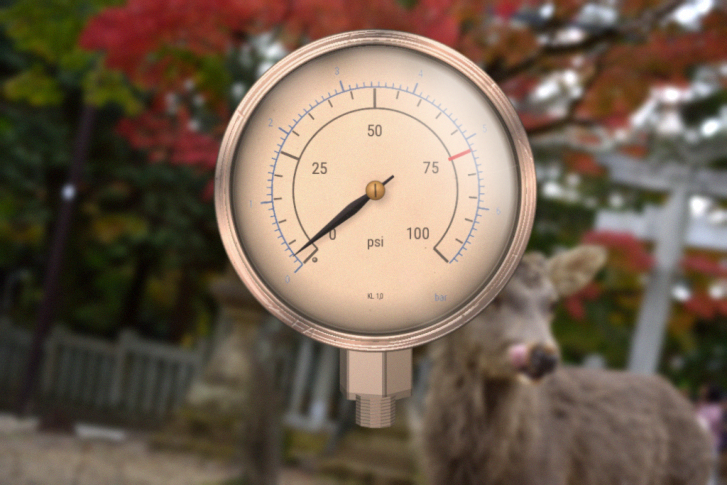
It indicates 2.5 psi
